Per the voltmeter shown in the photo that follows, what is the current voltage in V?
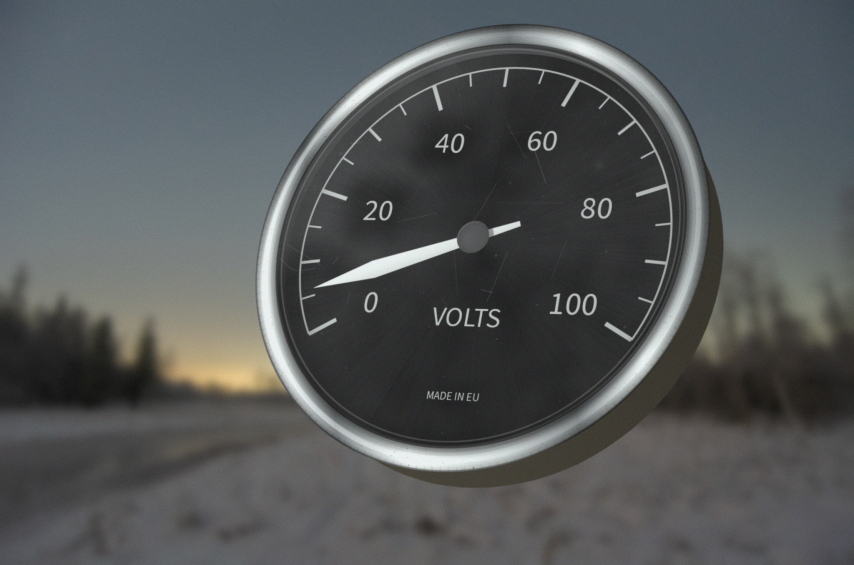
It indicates 5 V
